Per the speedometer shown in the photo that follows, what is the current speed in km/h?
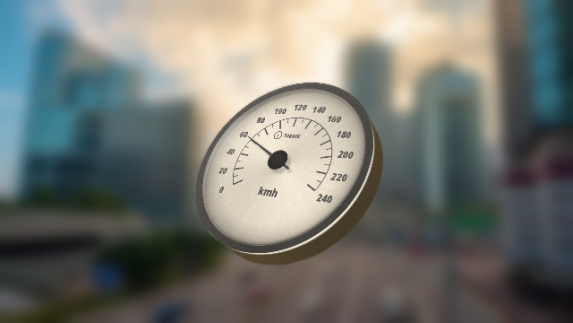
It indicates 60 km/h
